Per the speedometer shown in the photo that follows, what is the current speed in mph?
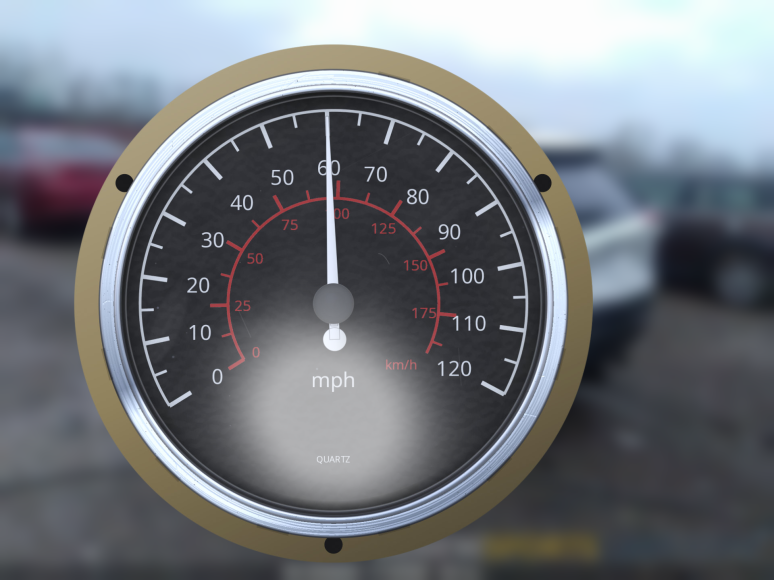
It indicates 60 mph
